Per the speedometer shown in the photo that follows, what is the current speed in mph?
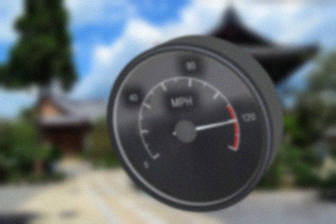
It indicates 120 mph
